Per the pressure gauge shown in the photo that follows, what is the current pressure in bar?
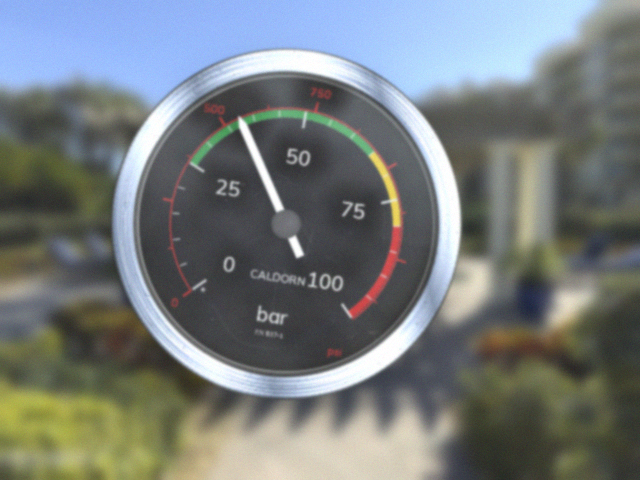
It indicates 37.5 bar
